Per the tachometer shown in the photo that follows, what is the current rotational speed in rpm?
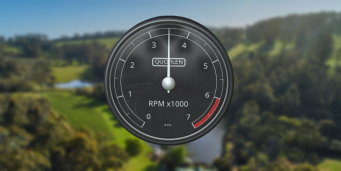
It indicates 3500 rpm
